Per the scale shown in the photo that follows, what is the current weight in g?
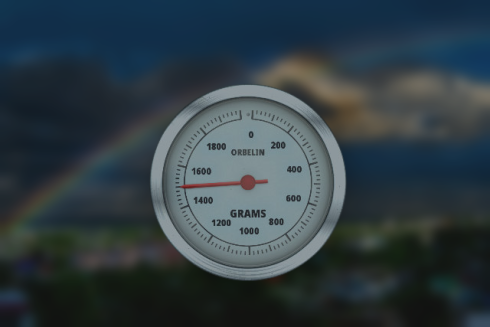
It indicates 1500 g
